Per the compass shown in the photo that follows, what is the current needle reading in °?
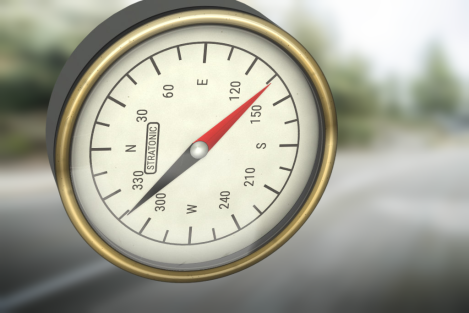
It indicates 135 °
